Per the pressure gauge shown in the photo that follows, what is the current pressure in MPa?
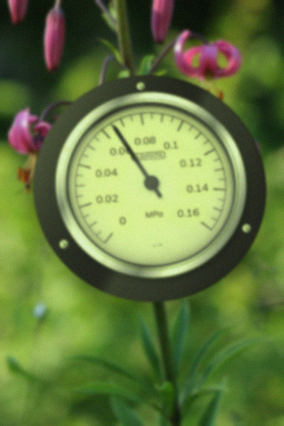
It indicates 0.065 MPa
